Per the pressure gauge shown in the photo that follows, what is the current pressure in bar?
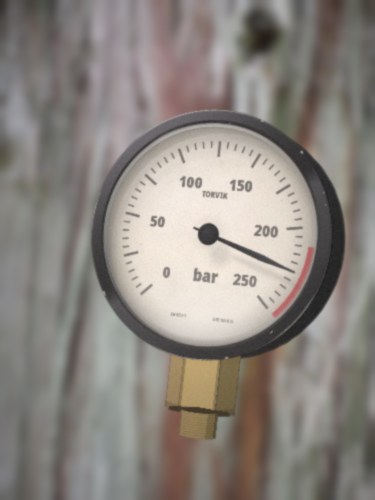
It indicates 225 bar
